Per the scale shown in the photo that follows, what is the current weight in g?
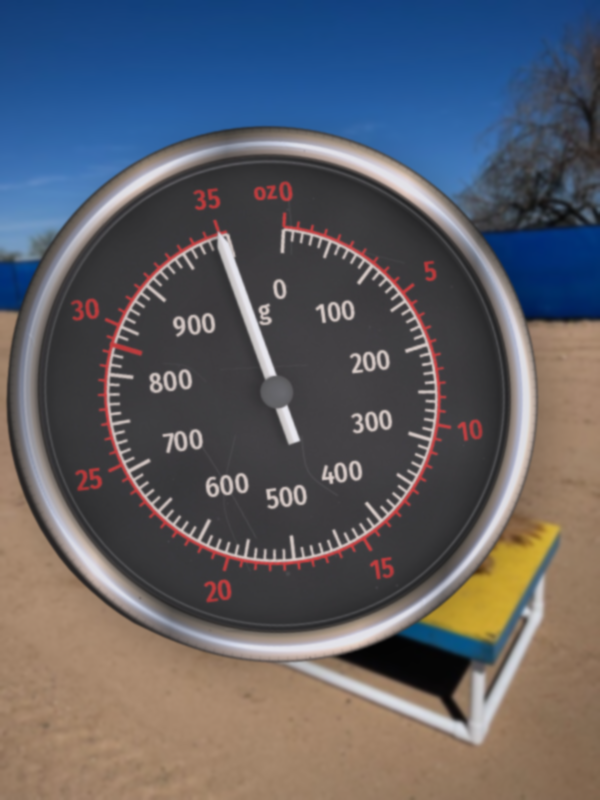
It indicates 990 g
